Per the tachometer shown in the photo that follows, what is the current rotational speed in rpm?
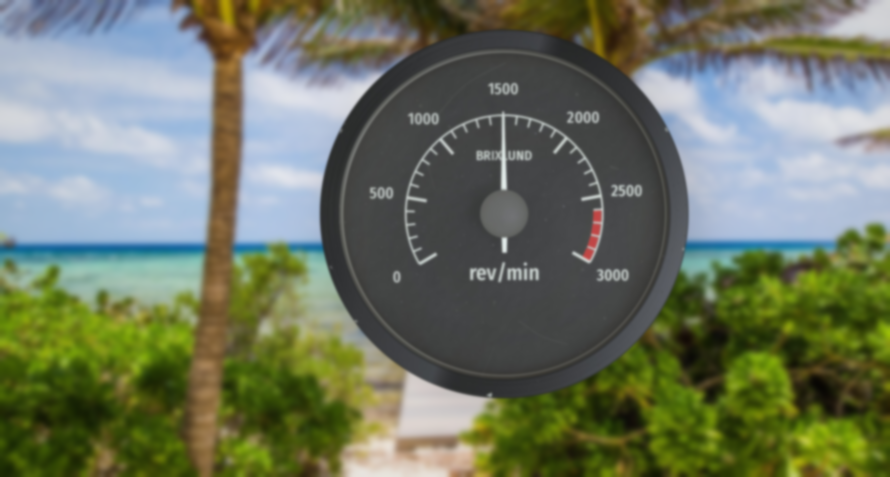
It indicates 1500 rpm
